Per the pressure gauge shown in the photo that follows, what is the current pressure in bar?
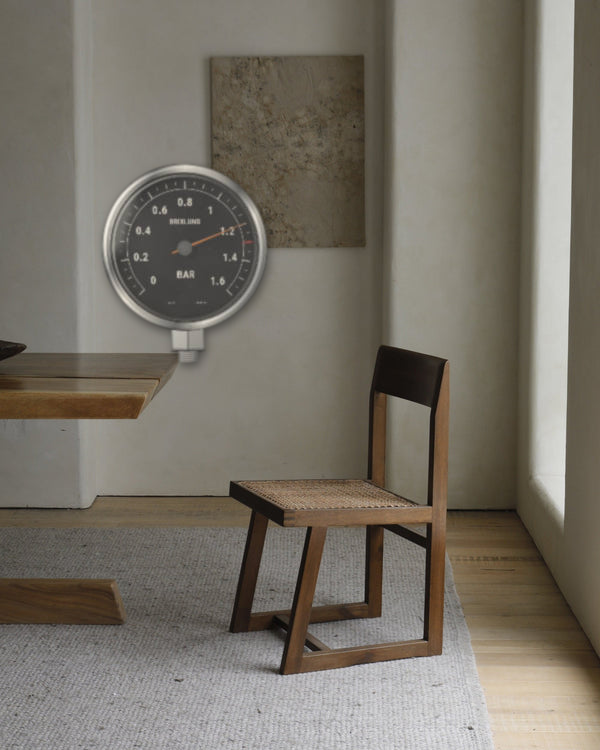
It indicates 1.2 bar
